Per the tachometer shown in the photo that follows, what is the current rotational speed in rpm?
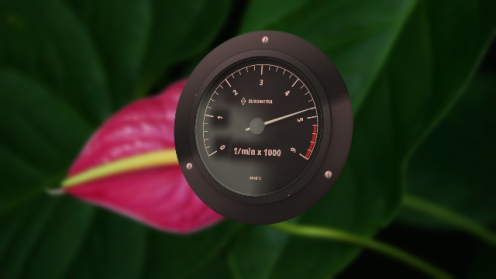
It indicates 4800 rpm
